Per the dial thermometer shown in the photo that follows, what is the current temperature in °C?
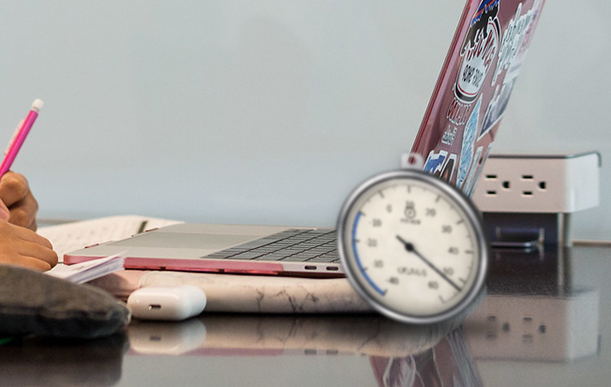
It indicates 52.5 °C
